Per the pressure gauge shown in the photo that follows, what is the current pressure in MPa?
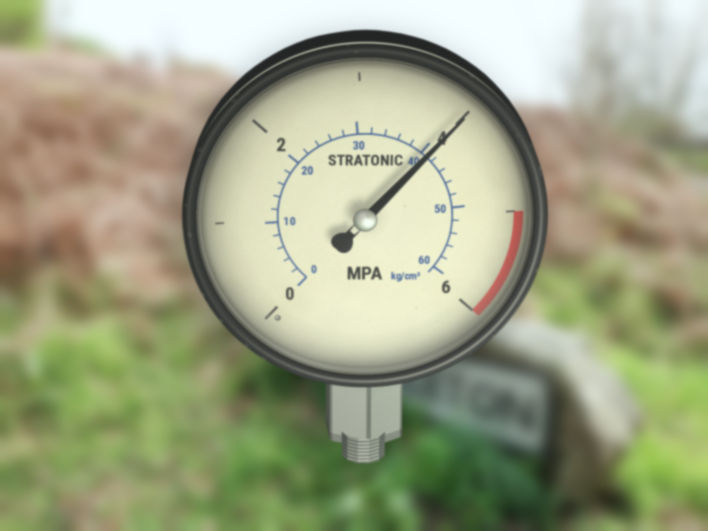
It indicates 4 MPa
